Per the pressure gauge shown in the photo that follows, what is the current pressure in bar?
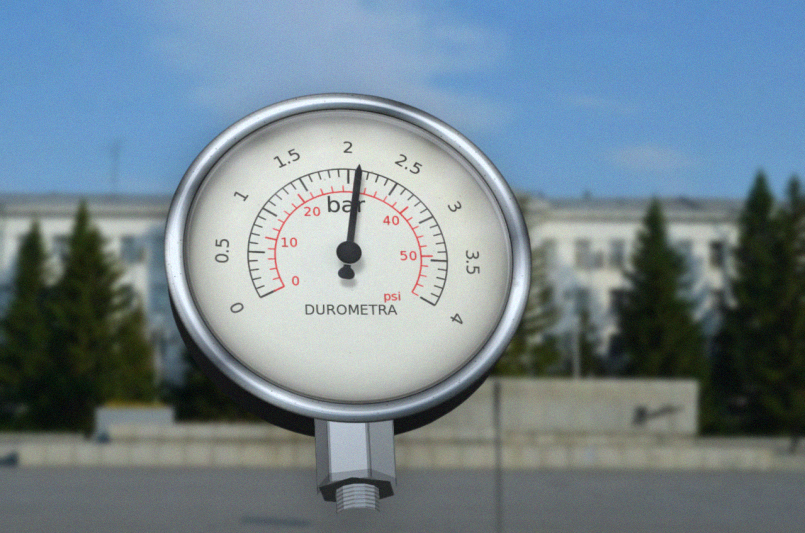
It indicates 2.1 bar
